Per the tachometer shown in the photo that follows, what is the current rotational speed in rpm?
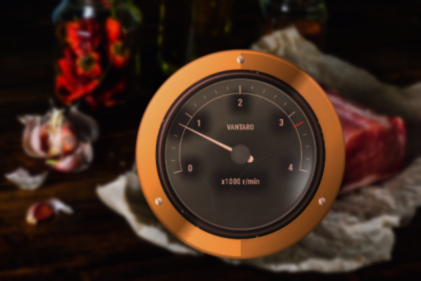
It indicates 800 rpm
